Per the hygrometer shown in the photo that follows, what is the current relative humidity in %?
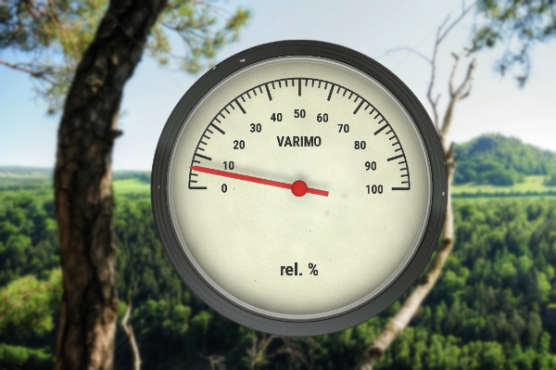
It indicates 6 %
